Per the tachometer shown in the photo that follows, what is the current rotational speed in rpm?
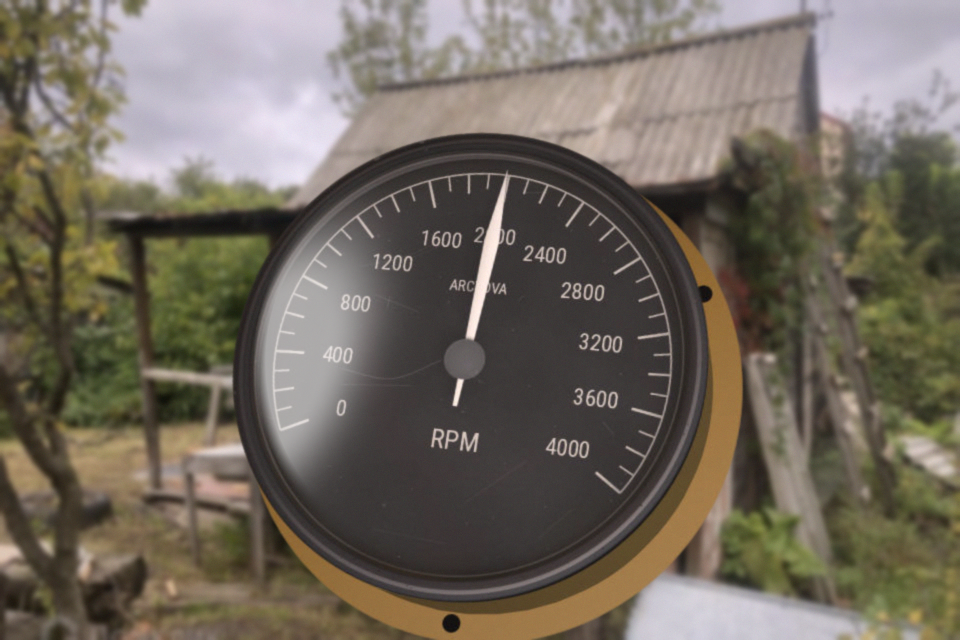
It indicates 2000 rpm
